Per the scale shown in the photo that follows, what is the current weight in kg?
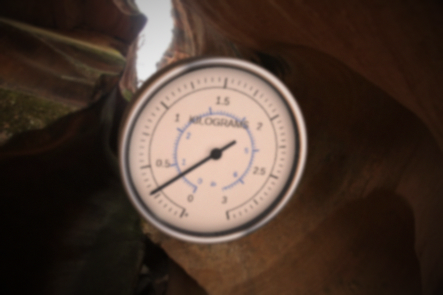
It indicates 0.3 kg
